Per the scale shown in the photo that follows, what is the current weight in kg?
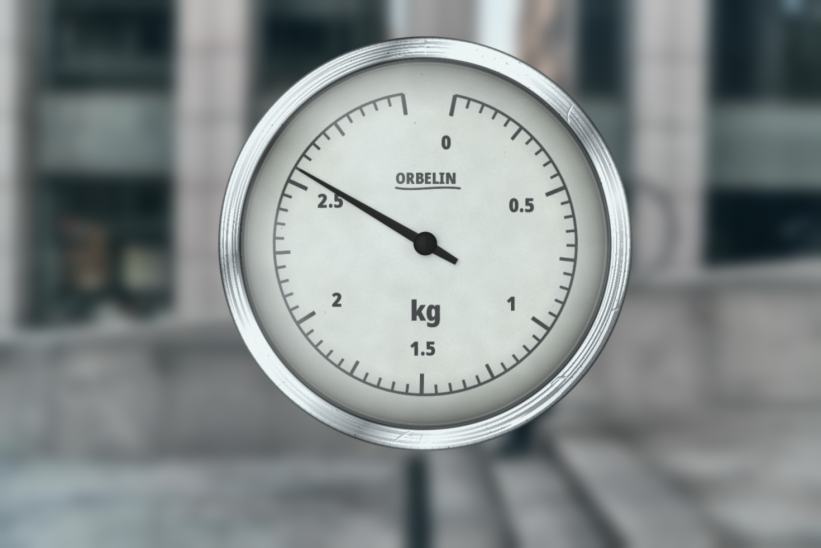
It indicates 2.55 kg
